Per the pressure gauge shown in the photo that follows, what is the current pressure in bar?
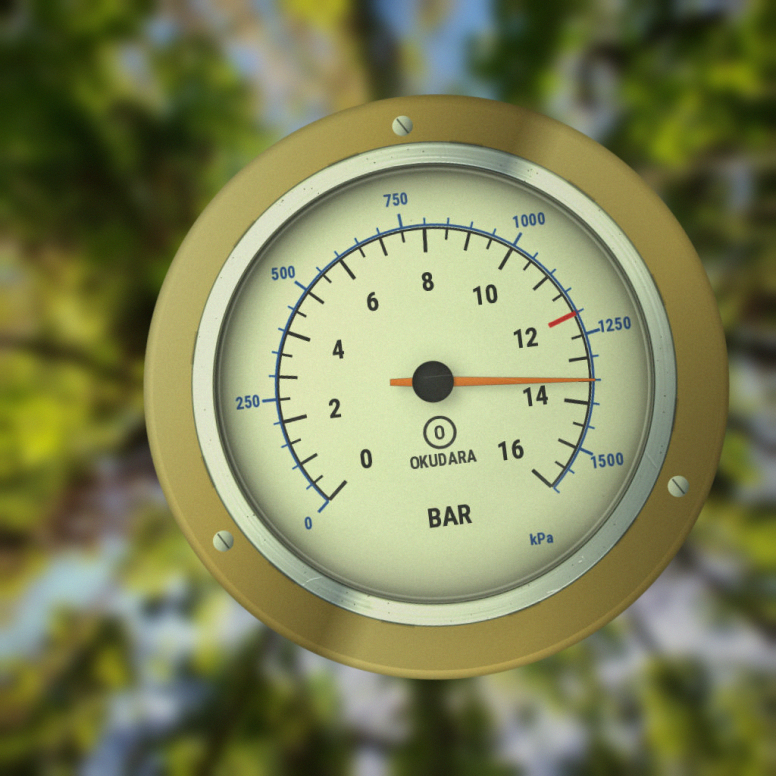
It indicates 13.5 bar
